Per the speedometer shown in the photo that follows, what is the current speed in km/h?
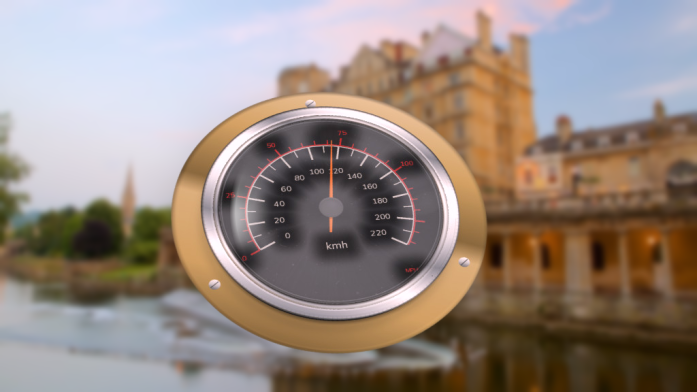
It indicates 115 km/h
